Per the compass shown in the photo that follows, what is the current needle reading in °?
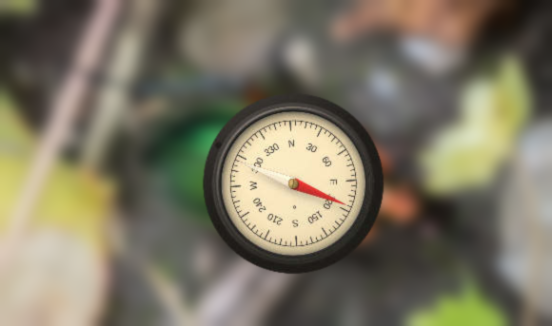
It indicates 115 °
